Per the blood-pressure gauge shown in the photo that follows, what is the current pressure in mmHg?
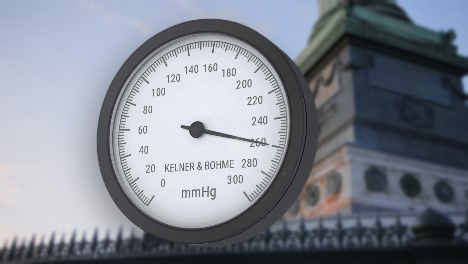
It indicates 260 mmHg
